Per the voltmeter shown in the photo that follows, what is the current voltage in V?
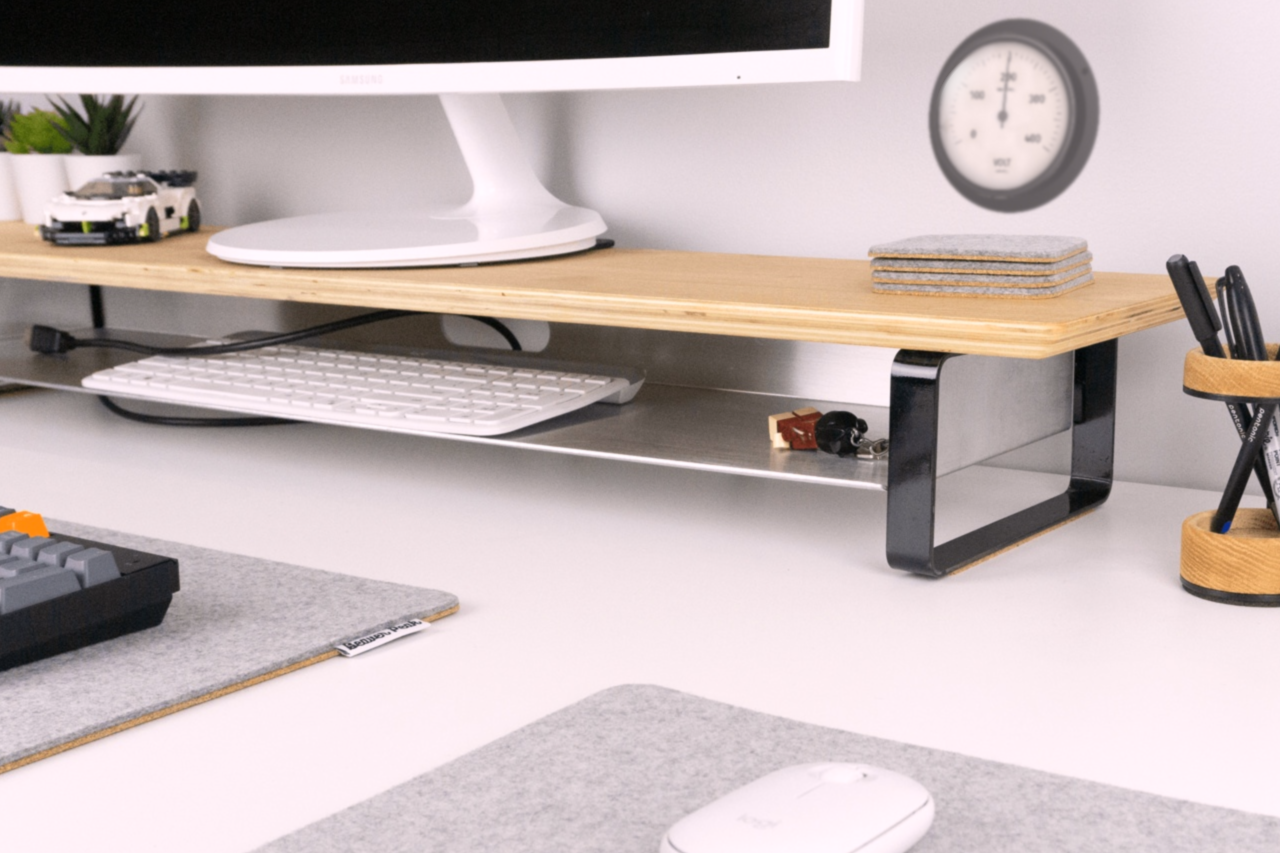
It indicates 200 V
